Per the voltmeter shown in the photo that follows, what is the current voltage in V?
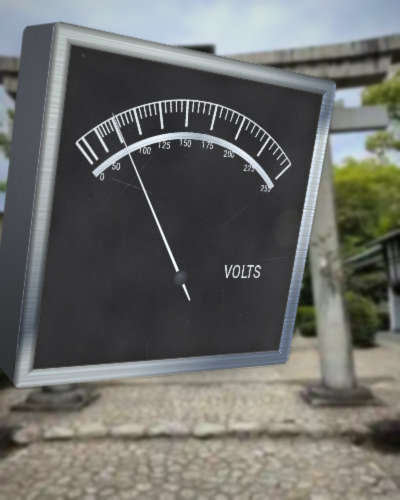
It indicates 75 V
